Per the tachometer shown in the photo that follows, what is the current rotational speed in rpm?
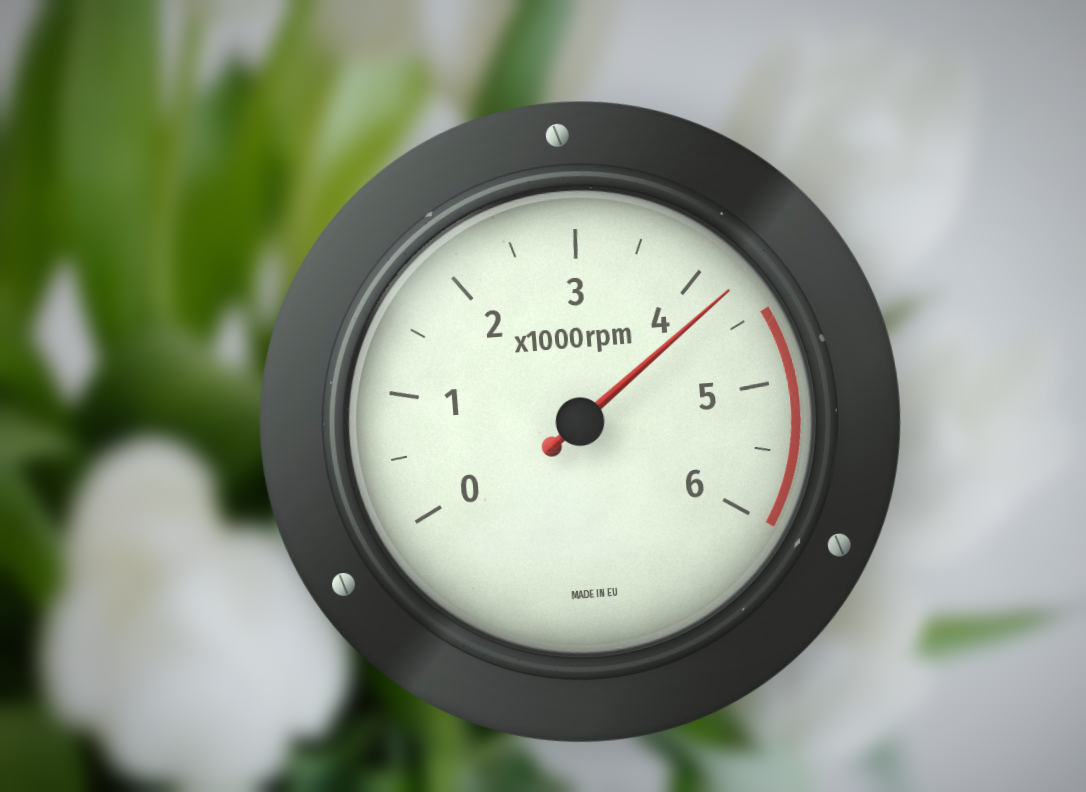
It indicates 4250 rpm
